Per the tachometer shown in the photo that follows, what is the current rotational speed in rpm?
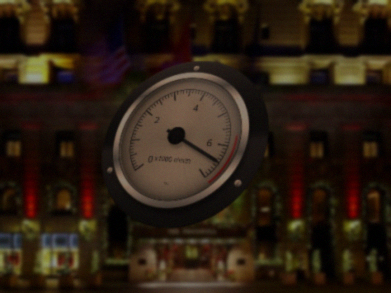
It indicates 6500 rpm
